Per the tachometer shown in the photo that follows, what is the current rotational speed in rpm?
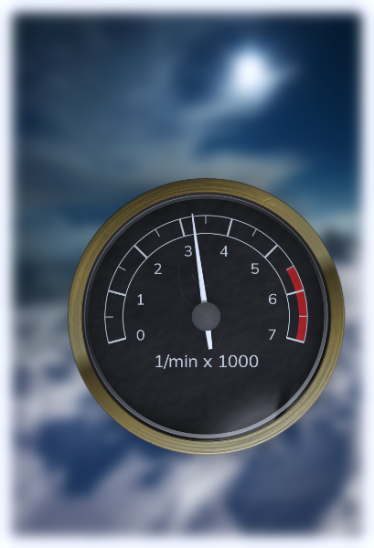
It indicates 3250 rpm
